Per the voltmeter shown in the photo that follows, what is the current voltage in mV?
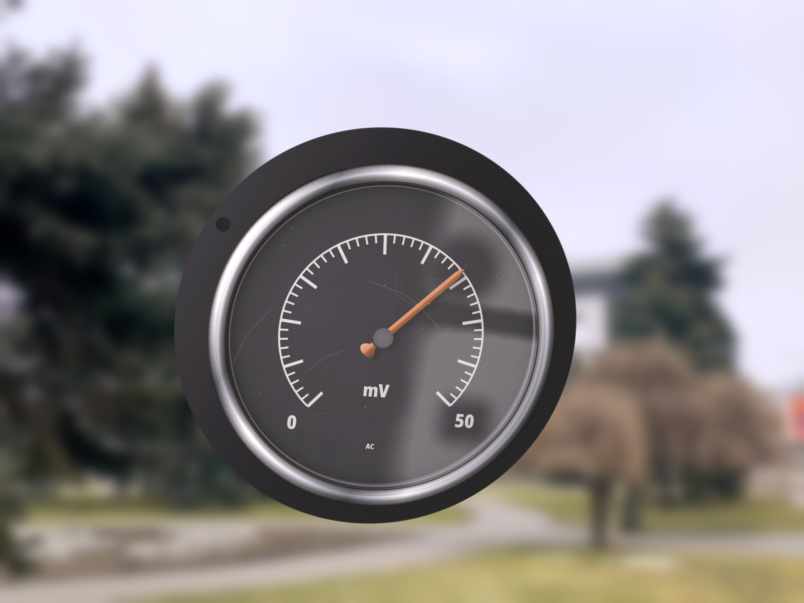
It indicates 34 mV
